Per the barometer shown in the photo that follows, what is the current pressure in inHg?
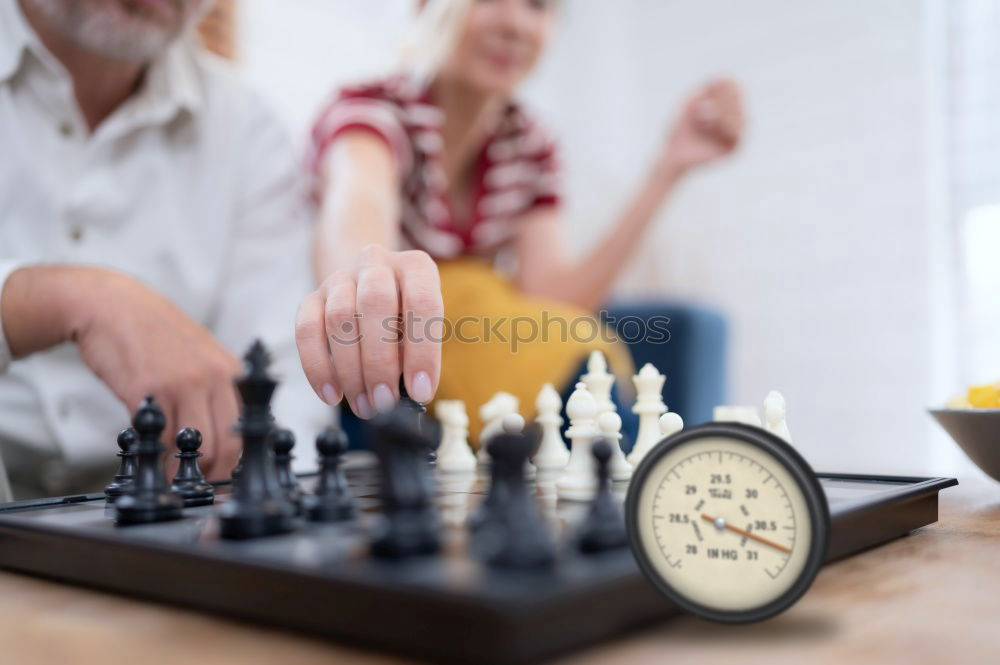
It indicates 30.7 inHg
